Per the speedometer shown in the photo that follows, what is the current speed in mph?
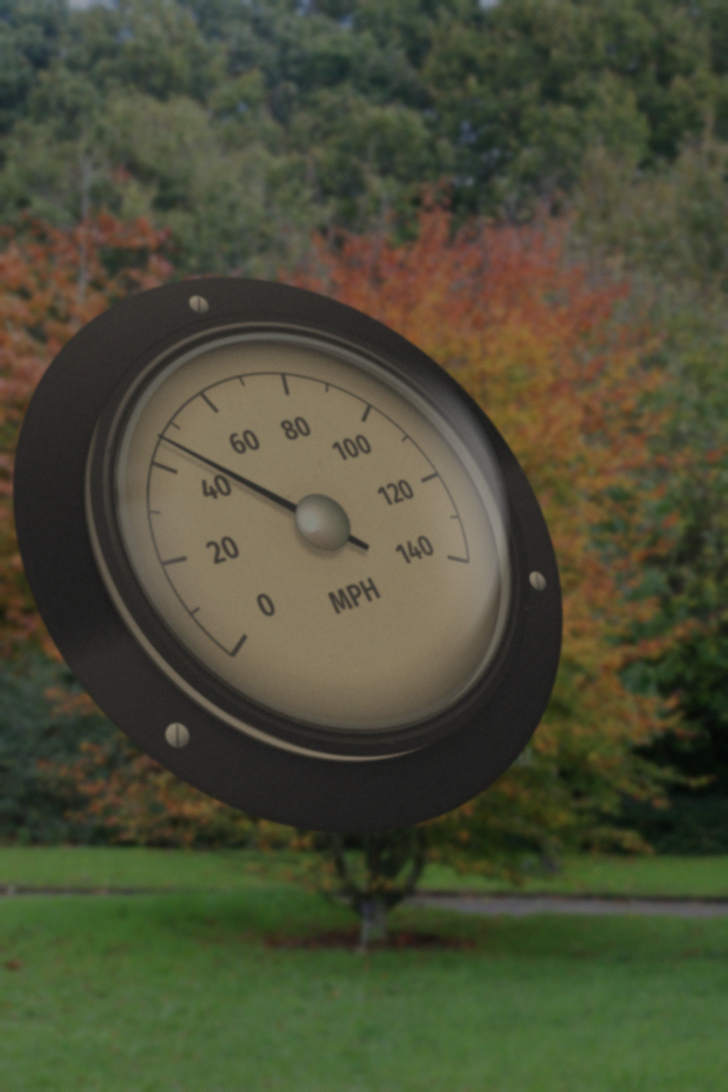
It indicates 45 mph
